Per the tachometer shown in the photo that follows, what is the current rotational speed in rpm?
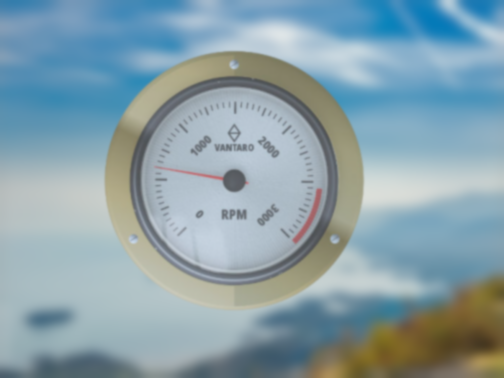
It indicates 600 rpm
